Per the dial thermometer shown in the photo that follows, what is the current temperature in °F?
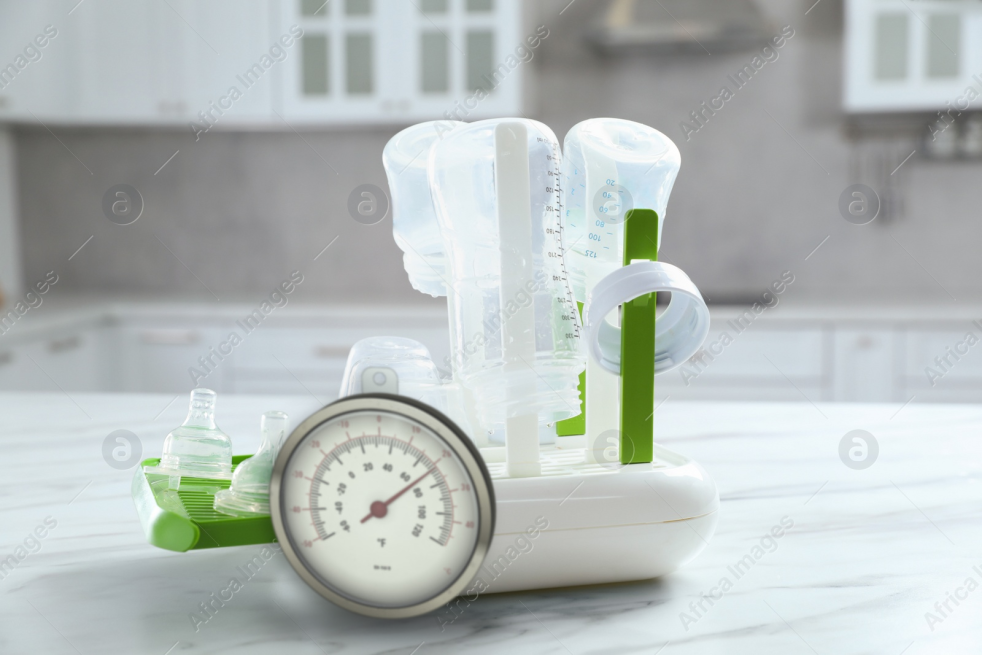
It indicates 70 °F
